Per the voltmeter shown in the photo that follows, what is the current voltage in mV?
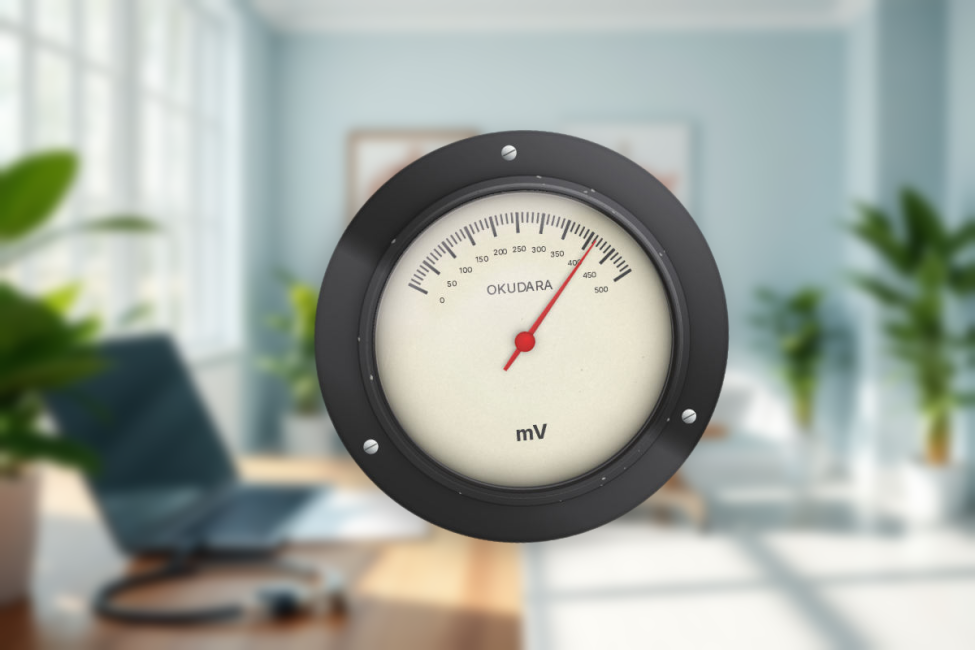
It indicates 410 mV
